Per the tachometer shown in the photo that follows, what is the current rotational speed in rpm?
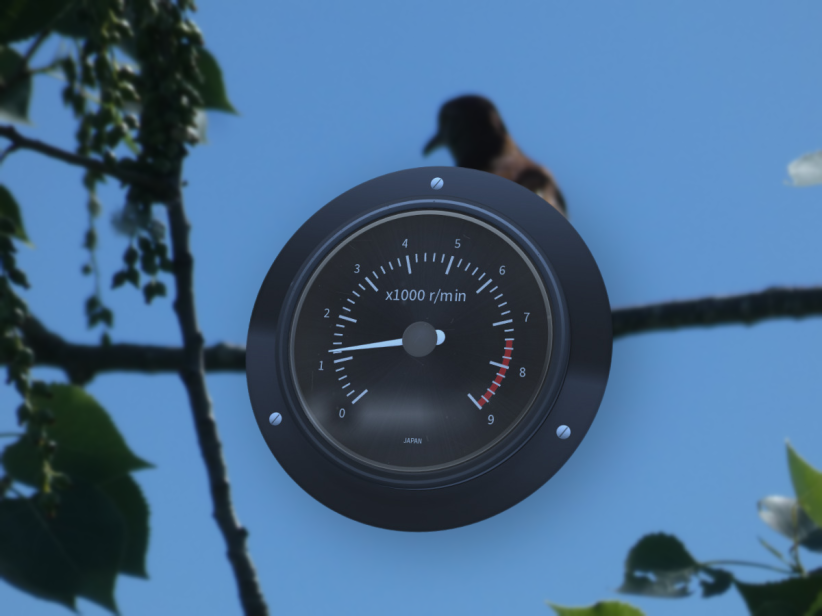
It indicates 1200 rpm
